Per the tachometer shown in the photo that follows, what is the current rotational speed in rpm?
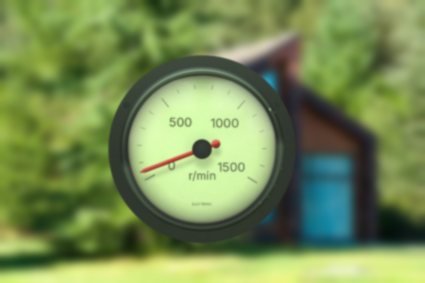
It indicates 50 rpm
